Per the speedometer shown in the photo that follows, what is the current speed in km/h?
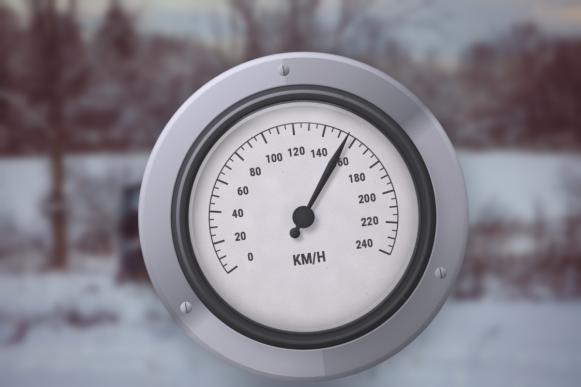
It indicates 155 km/h
